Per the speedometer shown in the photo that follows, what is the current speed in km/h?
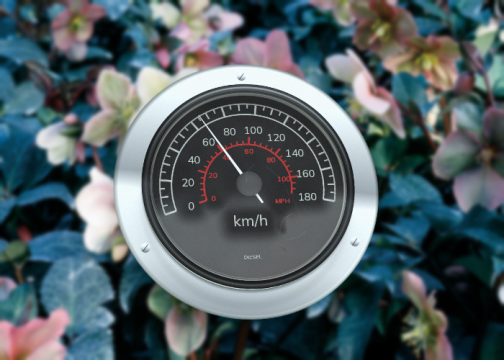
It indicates 65 km/h
